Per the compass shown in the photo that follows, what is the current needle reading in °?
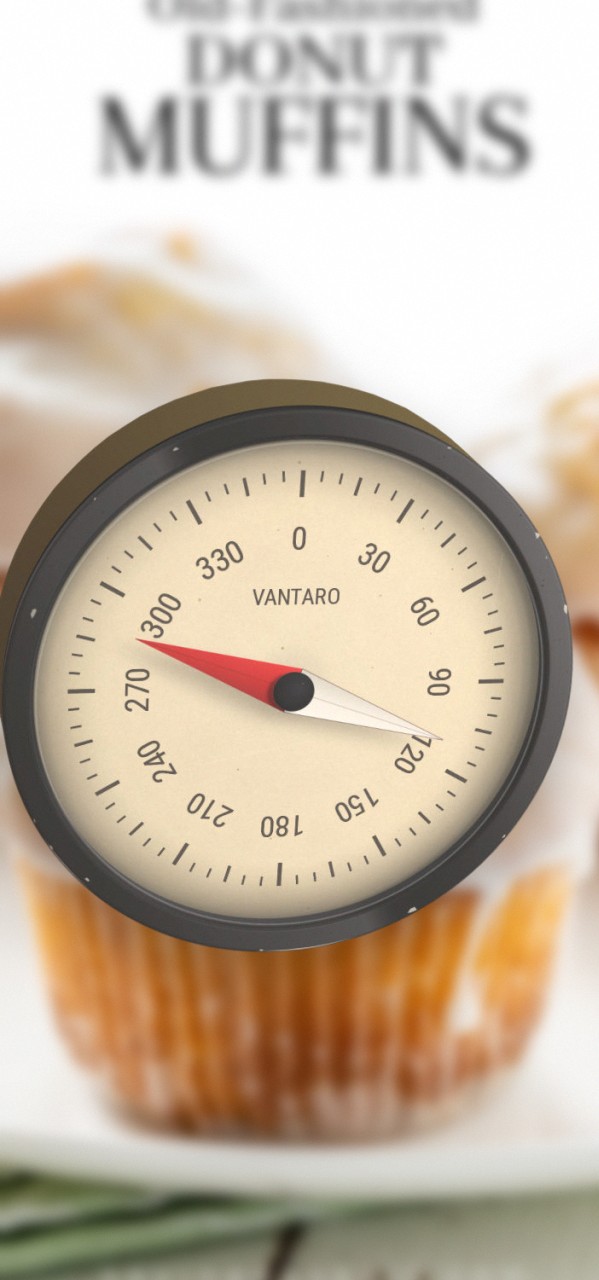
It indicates 290 °
